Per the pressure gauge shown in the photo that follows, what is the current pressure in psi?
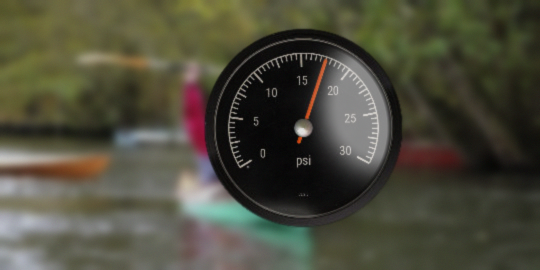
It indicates 17.5 psi
